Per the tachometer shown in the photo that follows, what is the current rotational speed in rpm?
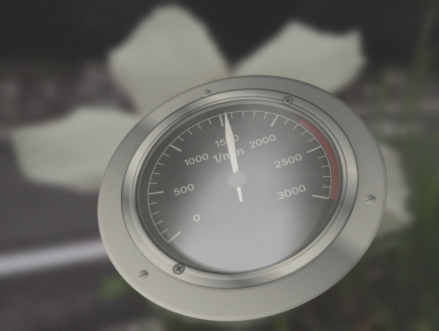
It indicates 1550 rpm
